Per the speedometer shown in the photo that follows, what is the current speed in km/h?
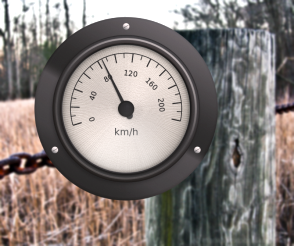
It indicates 85 km/h
